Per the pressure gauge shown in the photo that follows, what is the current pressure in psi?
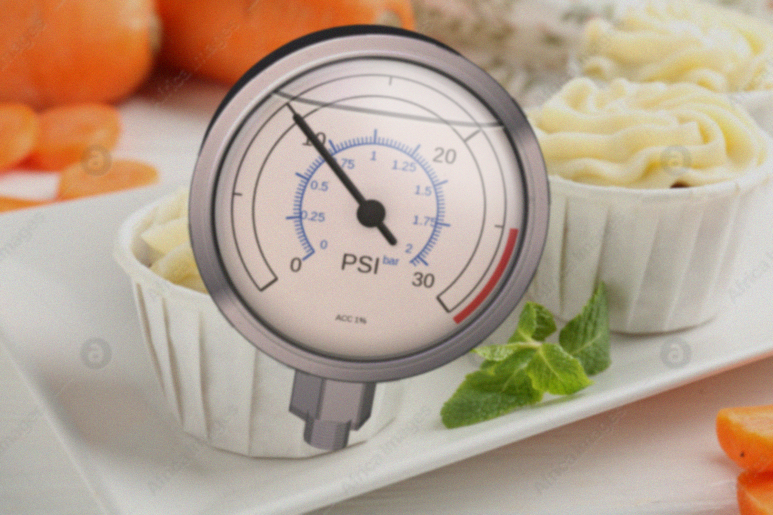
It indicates 10 psi
